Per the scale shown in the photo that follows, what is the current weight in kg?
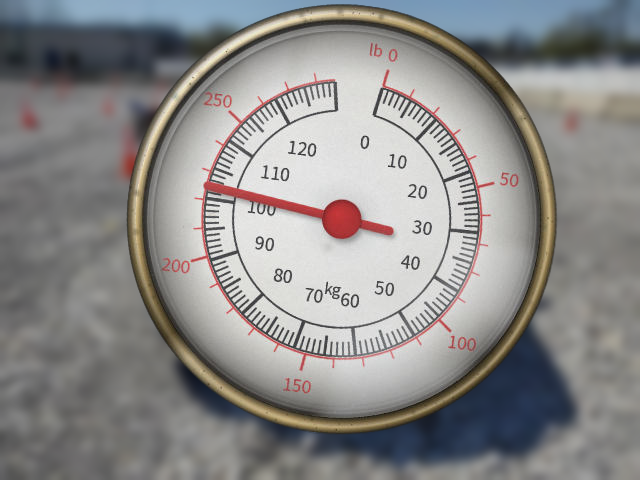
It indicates 102 kg
